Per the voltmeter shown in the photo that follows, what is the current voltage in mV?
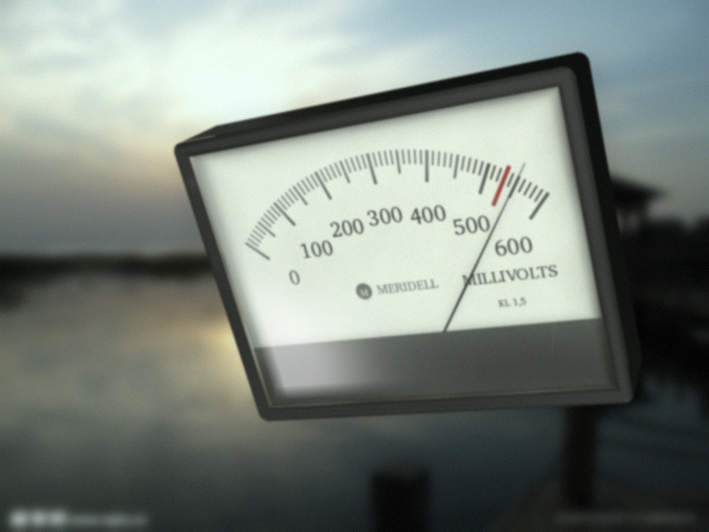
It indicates 550 mV
